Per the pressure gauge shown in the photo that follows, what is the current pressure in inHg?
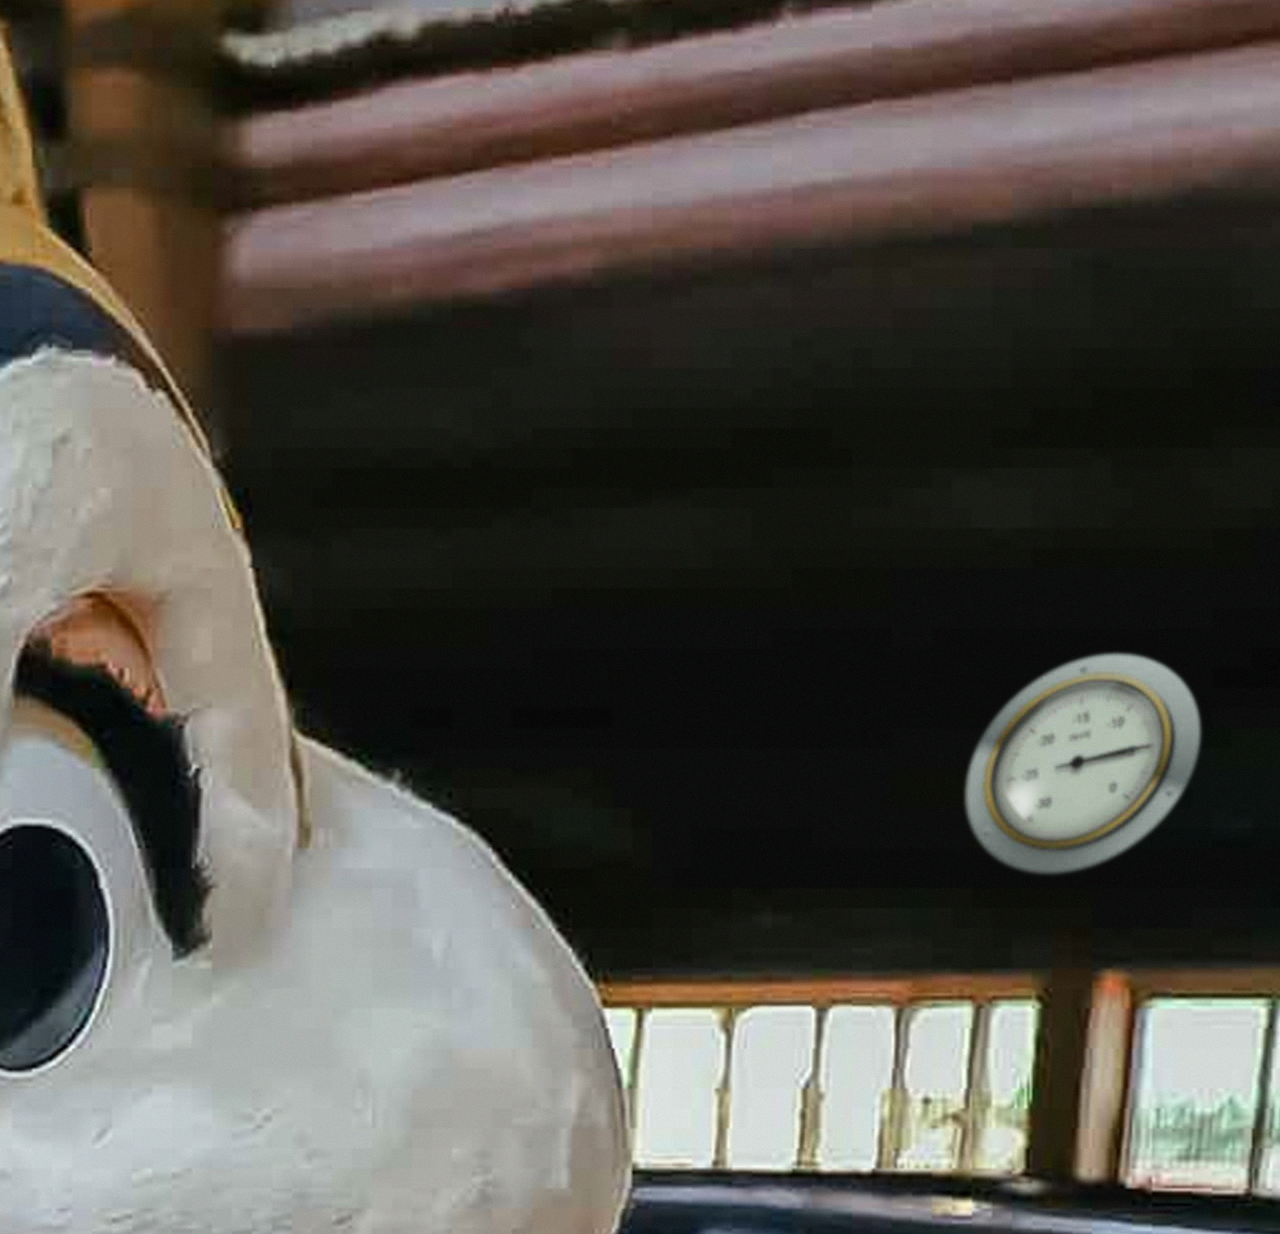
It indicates -5 inHg
